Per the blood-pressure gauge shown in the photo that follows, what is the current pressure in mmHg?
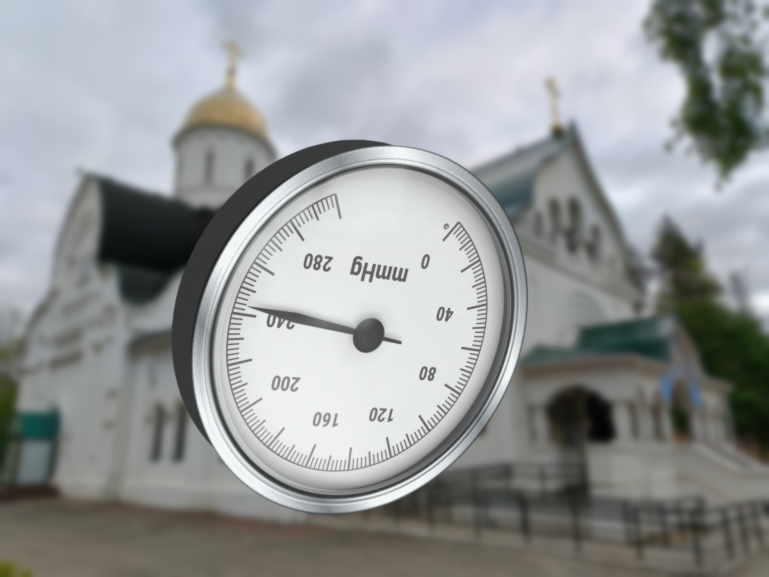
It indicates 244 mmHg
